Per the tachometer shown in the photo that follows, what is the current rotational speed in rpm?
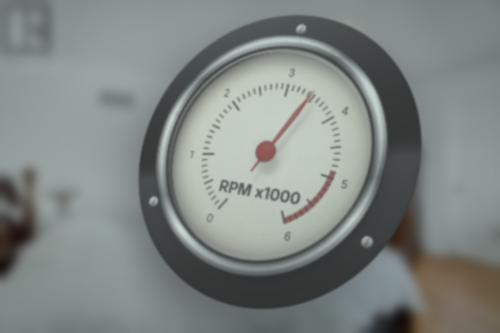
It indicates 3500 rpm
